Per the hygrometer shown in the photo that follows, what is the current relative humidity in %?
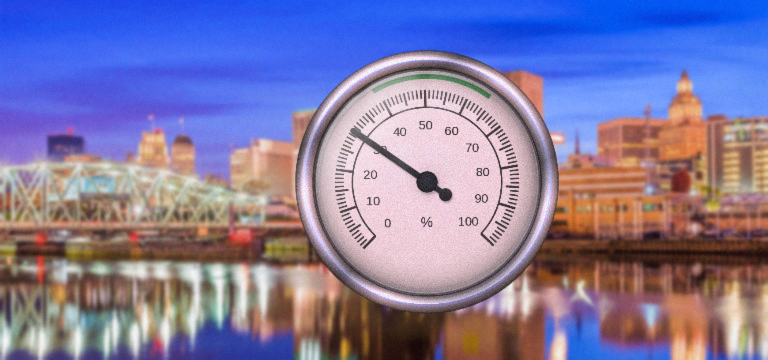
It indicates 30 %
